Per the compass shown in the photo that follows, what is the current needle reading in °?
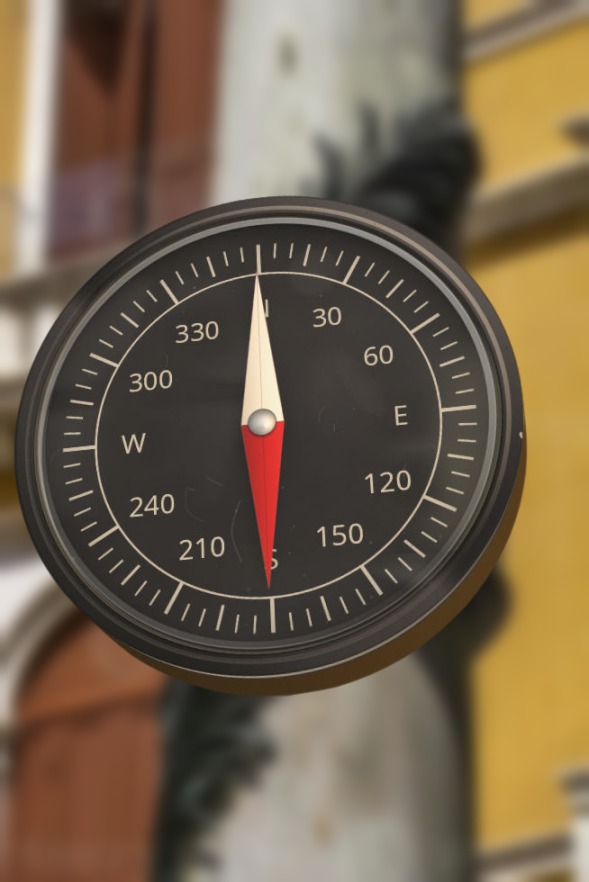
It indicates 180 °
